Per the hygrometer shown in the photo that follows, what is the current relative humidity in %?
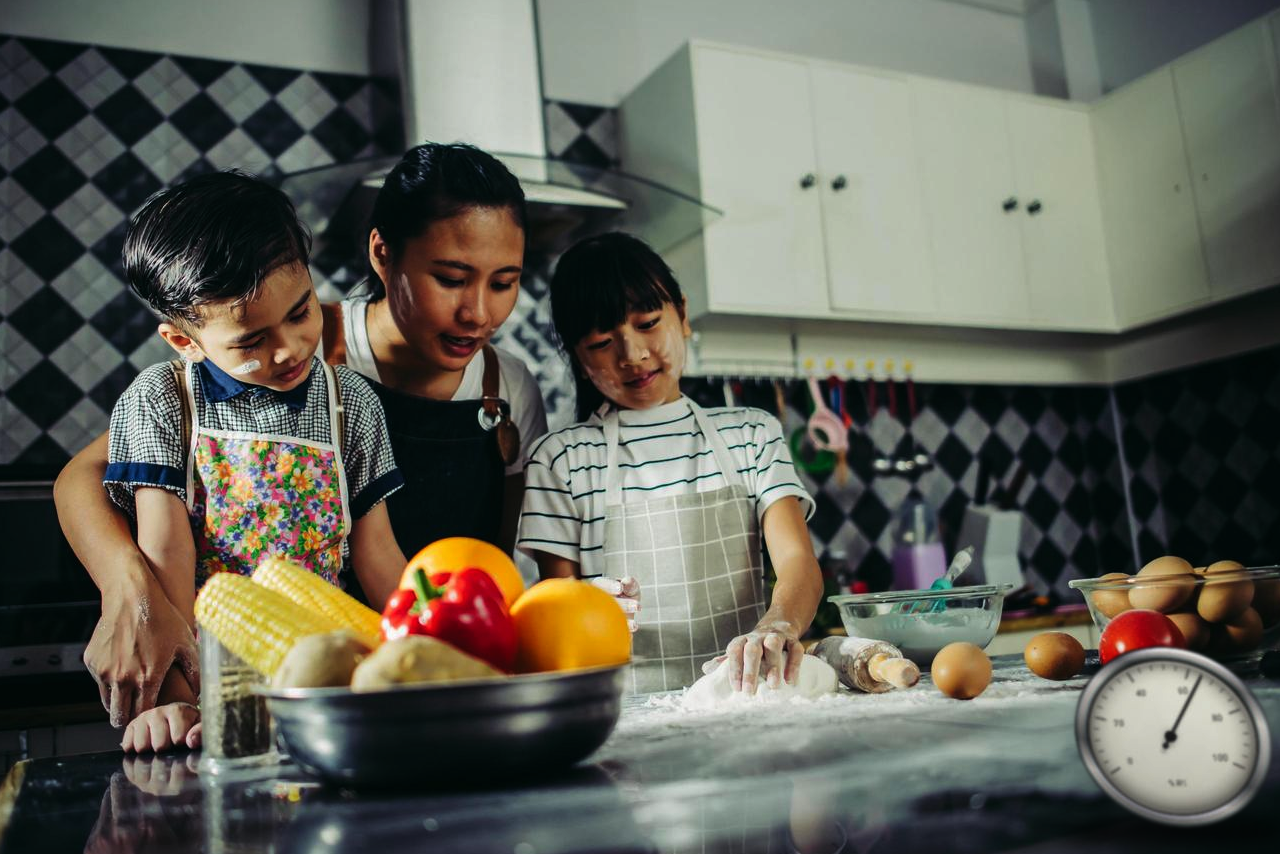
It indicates 64 %
